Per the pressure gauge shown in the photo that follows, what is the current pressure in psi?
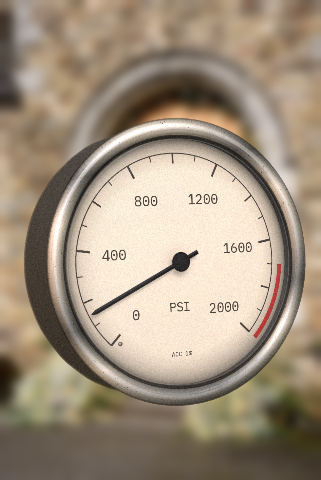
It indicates 150 psi
